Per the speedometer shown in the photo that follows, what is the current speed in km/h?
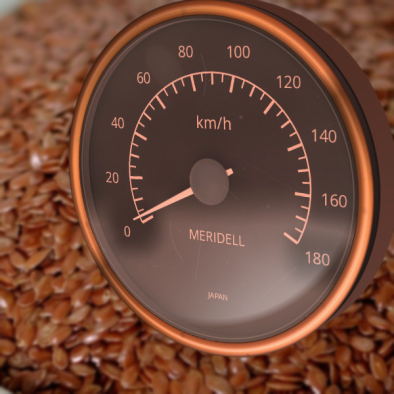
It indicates 2.5 km/h
